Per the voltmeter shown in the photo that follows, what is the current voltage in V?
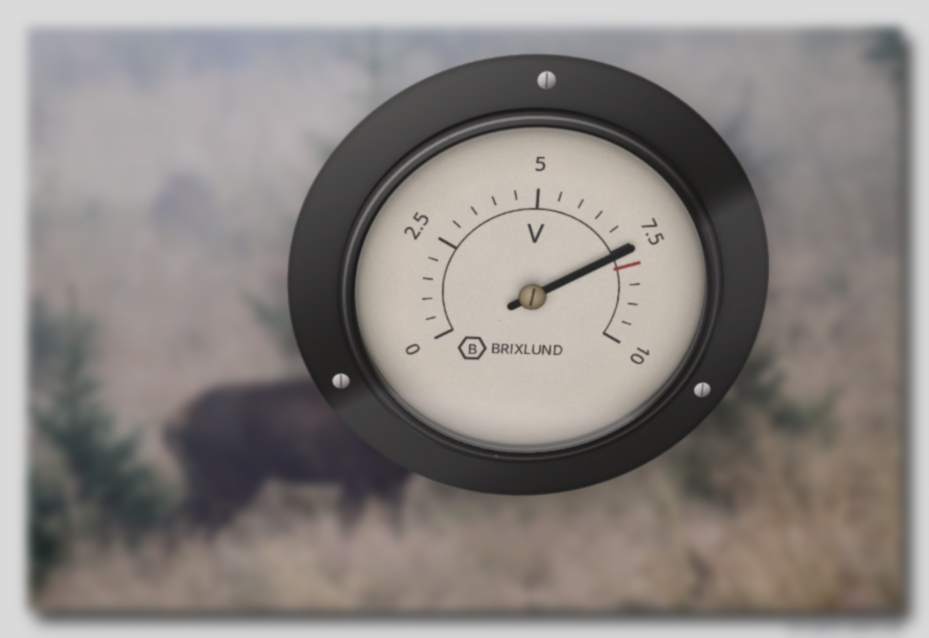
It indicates 7.5 V
